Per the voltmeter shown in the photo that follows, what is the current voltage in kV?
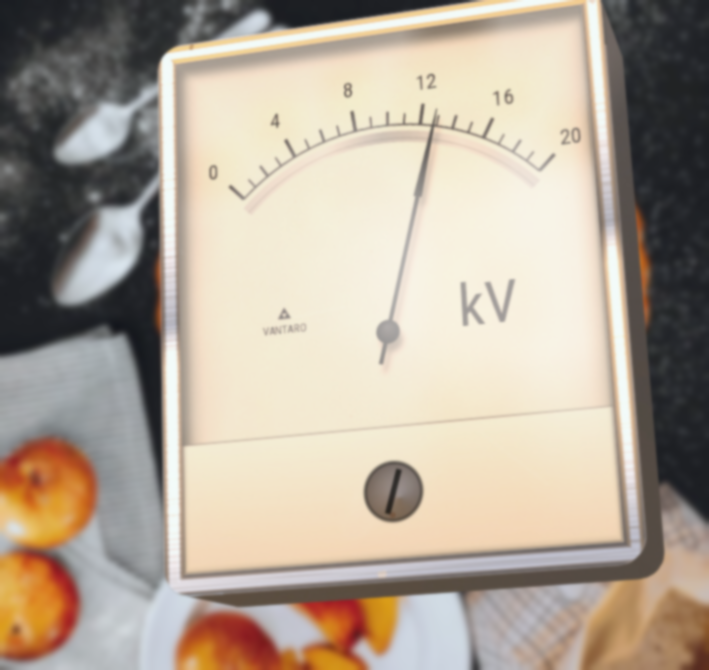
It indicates 13 kV
